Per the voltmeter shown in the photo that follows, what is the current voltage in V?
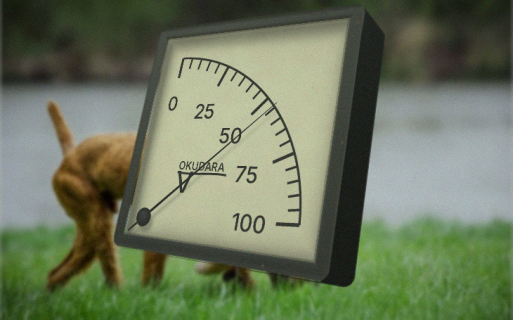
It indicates 55 V
